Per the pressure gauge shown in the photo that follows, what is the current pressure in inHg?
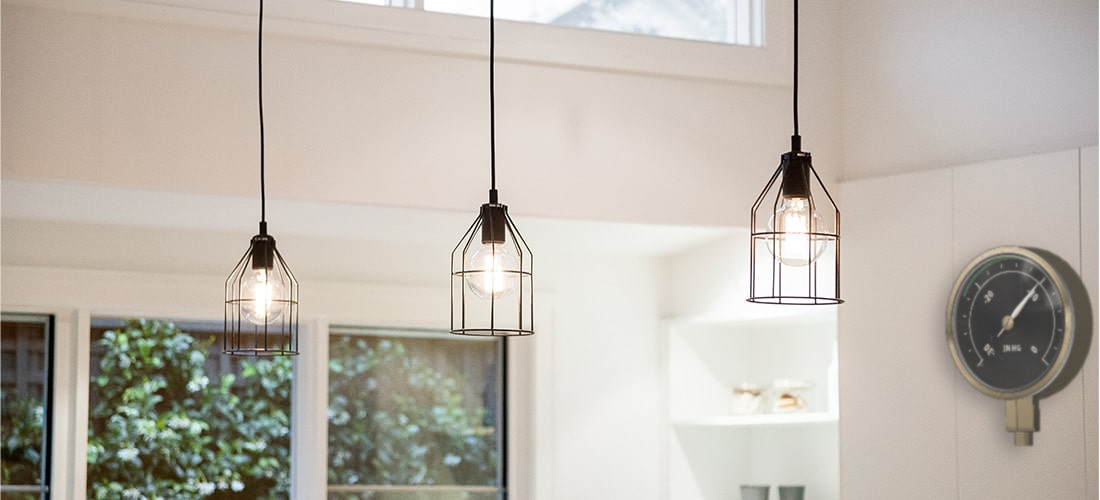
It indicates -10 inHg
